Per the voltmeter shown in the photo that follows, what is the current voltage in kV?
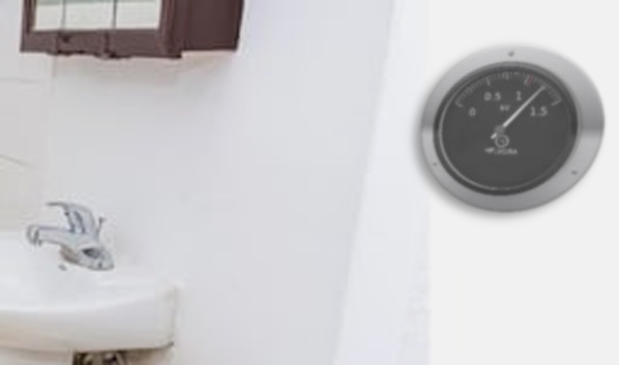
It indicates 1.25 kV
